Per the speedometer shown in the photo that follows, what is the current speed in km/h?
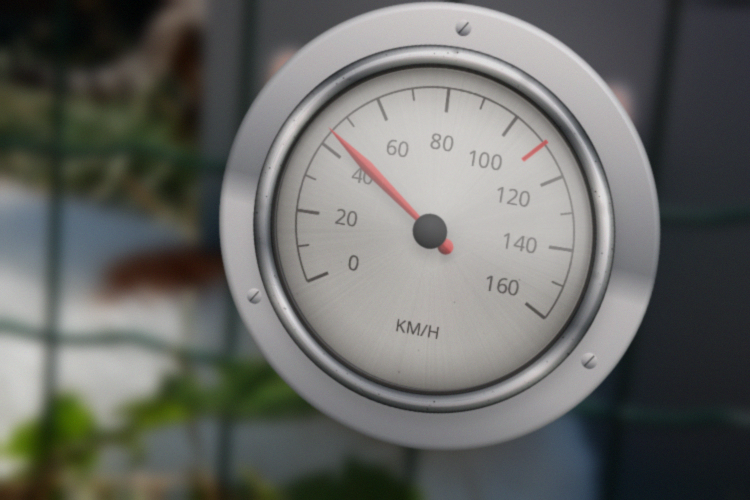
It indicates 45 km/h
